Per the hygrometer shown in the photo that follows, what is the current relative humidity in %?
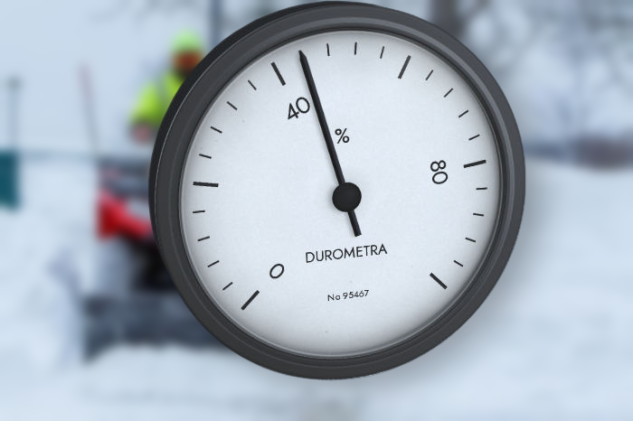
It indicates 44 %
